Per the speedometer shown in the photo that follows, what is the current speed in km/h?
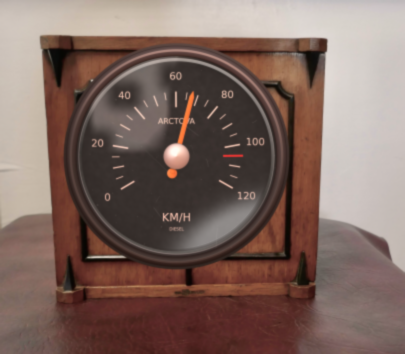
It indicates 67.5 km/h
